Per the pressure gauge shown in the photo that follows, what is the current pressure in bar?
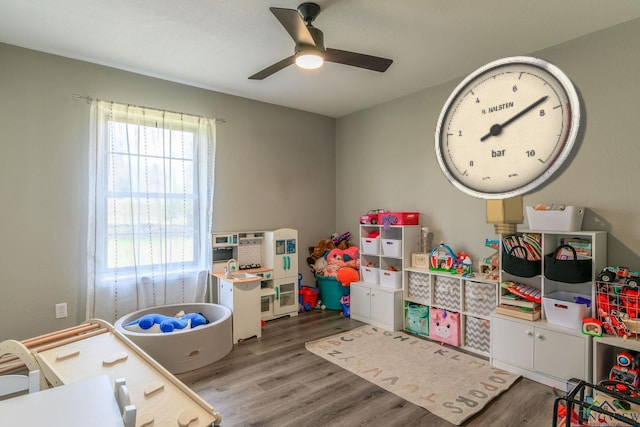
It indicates 7.5 bar
